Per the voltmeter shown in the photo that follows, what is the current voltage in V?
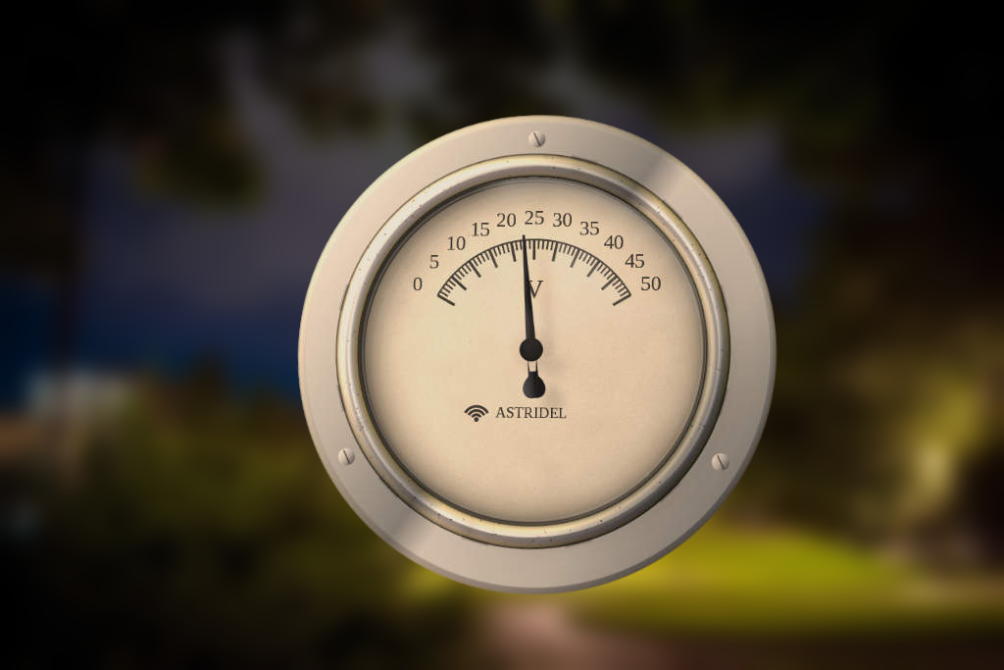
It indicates 23 V
